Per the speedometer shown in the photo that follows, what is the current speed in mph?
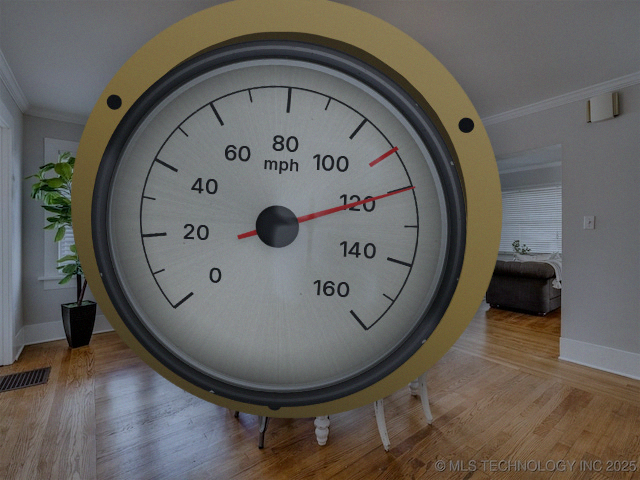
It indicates 120 mph
